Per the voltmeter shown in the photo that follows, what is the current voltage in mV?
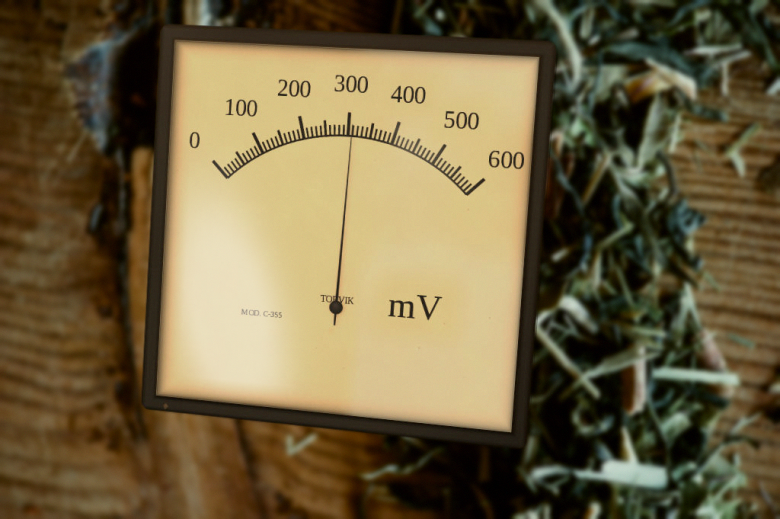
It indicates 310 mV
